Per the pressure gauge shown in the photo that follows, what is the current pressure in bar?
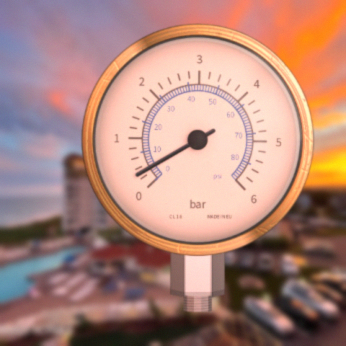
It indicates 0.3 bar
